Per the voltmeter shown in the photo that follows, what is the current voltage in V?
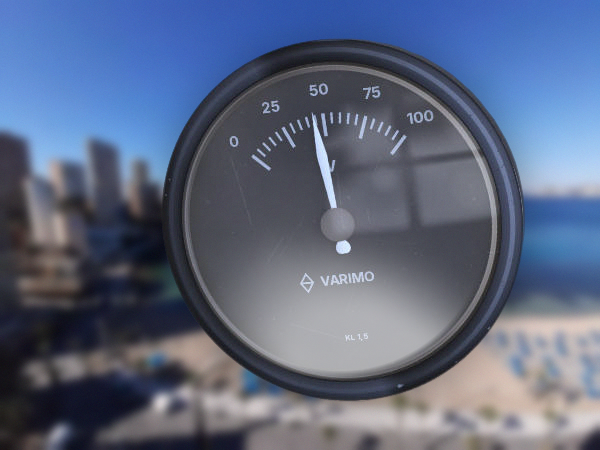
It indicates 45 V
